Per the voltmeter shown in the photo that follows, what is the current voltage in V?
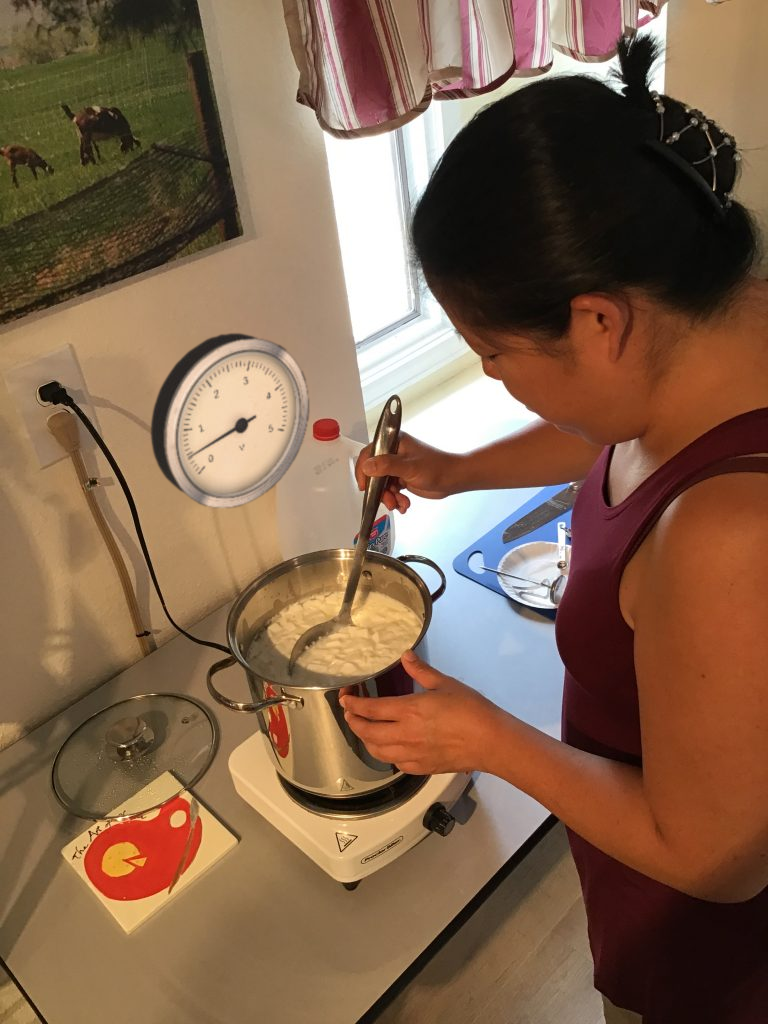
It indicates 0.5 V
